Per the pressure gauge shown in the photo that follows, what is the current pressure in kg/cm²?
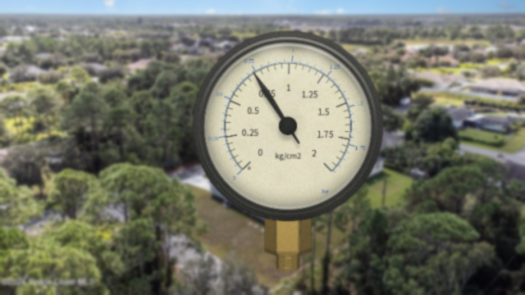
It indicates 0.75 kg/cm²
